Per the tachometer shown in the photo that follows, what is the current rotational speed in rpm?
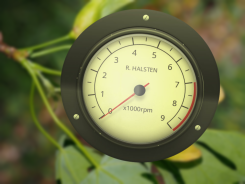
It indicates 0 rpm
